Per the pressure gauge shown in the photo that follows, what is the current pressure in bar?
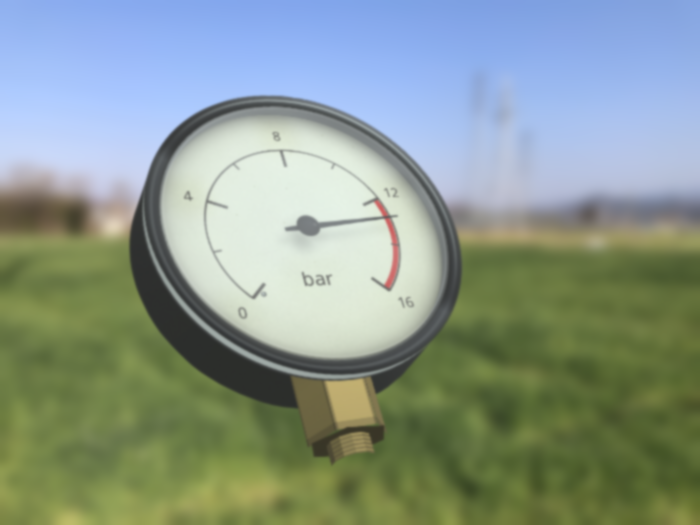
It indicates 13 bar
